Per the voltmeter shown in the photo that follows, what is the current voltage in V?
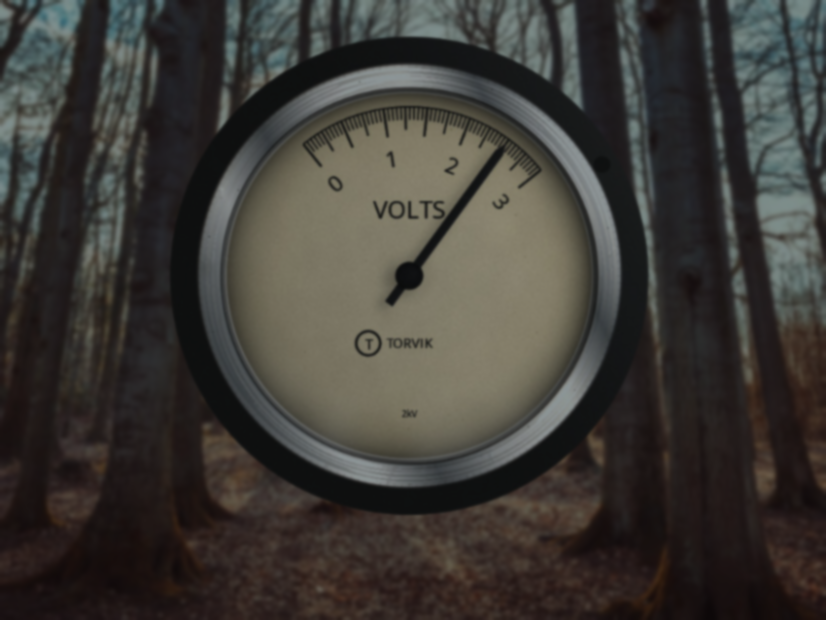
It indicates 2.5 V
